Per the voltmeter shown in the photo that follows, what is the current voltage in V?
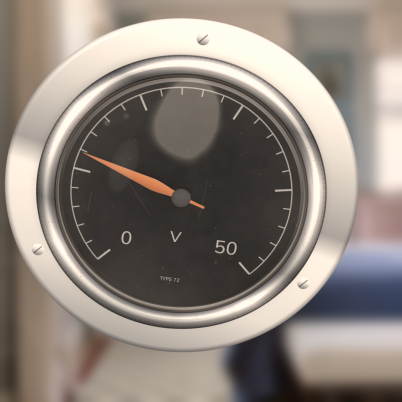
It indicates 12 V
